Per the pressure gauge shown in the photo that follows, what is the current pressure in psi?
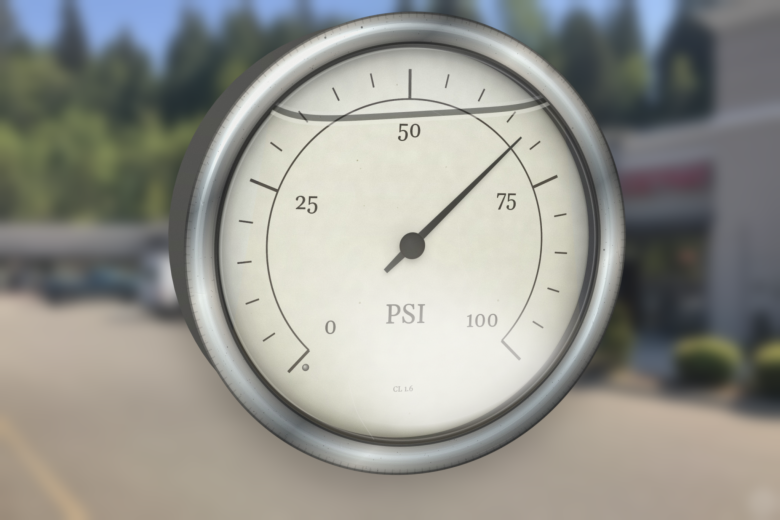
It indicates 67.5 psi
